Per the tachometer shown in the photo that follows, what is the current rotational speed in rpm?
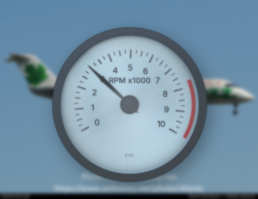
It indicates 3000 rpm
